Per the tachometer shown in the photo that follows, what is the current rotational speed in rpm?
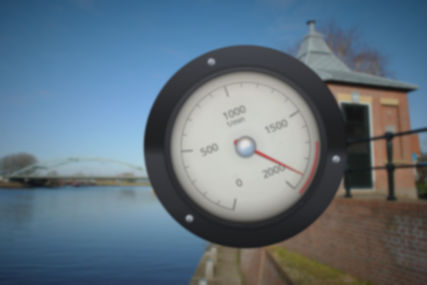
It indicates 1900 rpm
